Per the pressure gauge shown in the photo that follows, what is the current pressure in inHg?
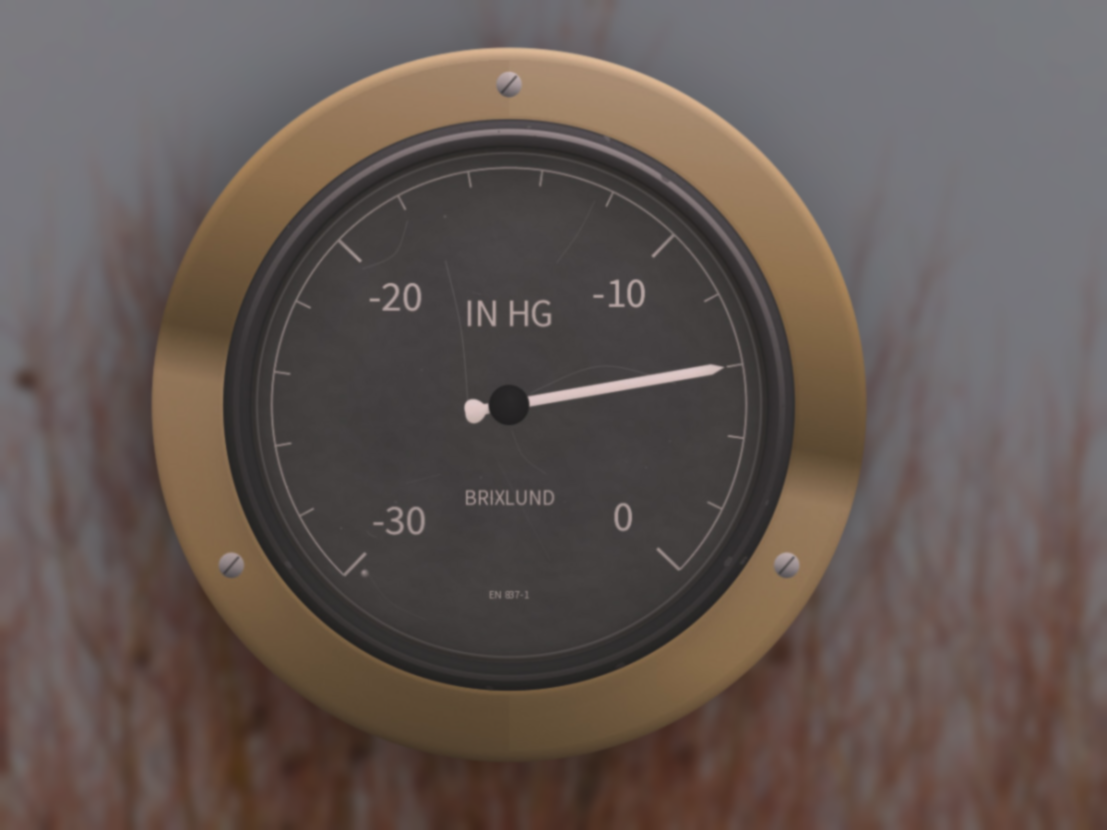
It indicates -6 inHg
